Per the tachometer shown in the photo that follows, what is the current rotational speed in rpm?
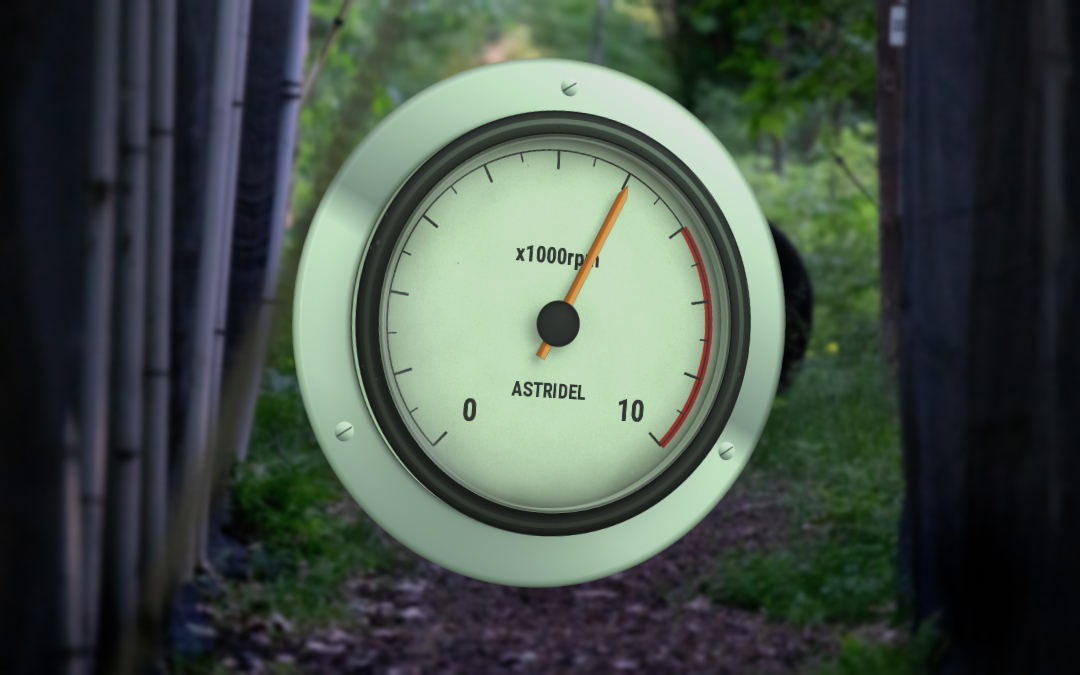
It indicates 6000 rpm
